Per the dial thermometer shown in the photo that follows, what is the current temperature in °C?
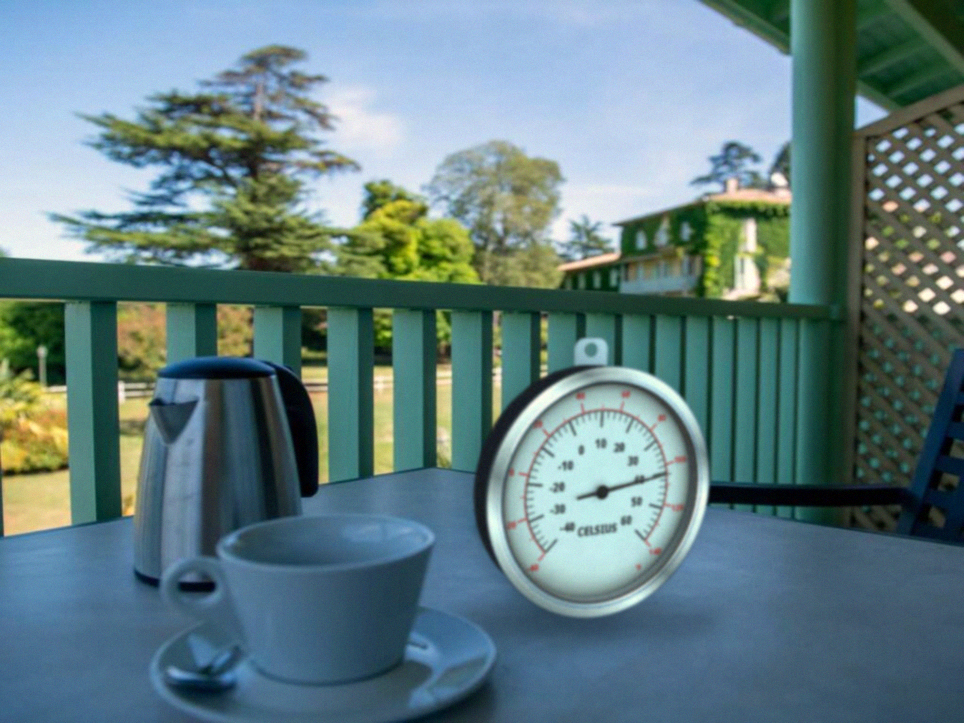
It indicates 40 °C
